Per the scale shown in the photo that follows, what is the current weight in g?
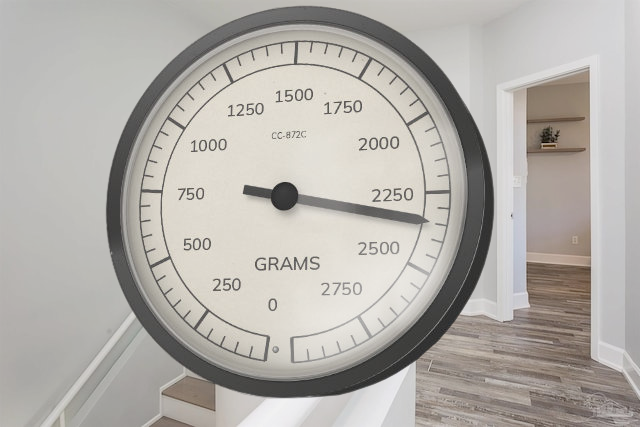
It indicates 2350 g
